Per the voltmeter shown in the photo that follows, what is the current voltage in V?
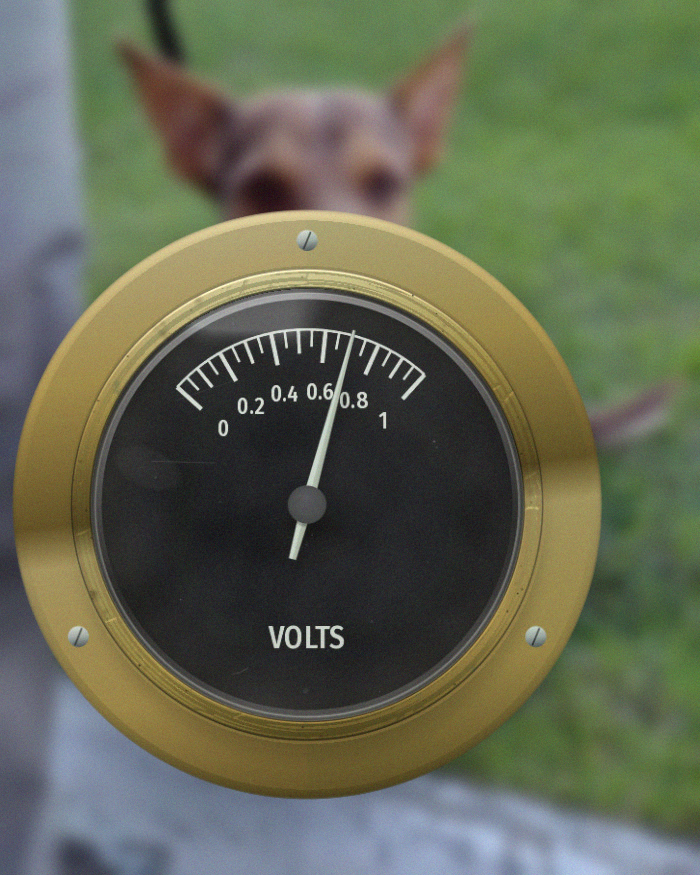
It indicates 0.7 V
